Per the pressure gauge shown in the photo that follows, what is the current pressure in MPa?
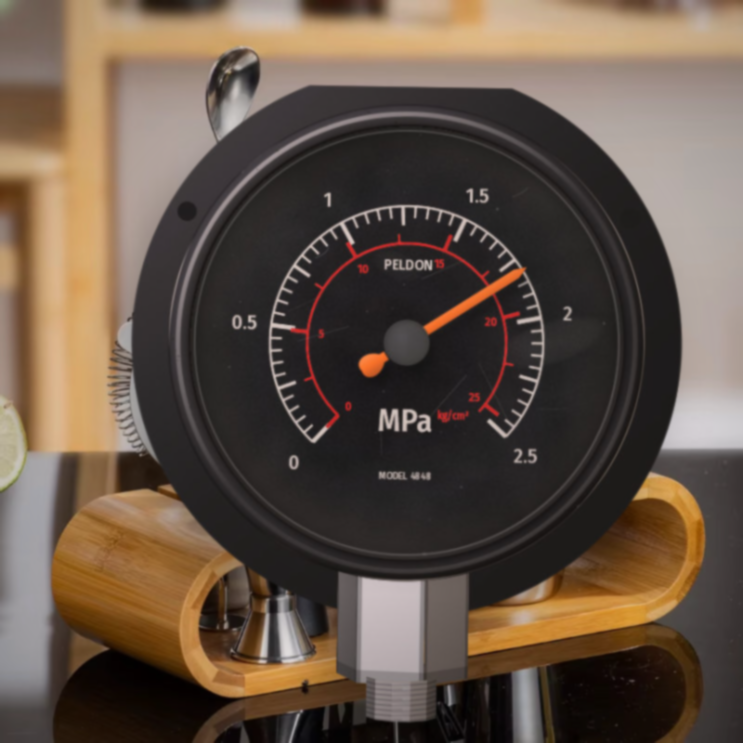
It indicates 1.8 MPa
